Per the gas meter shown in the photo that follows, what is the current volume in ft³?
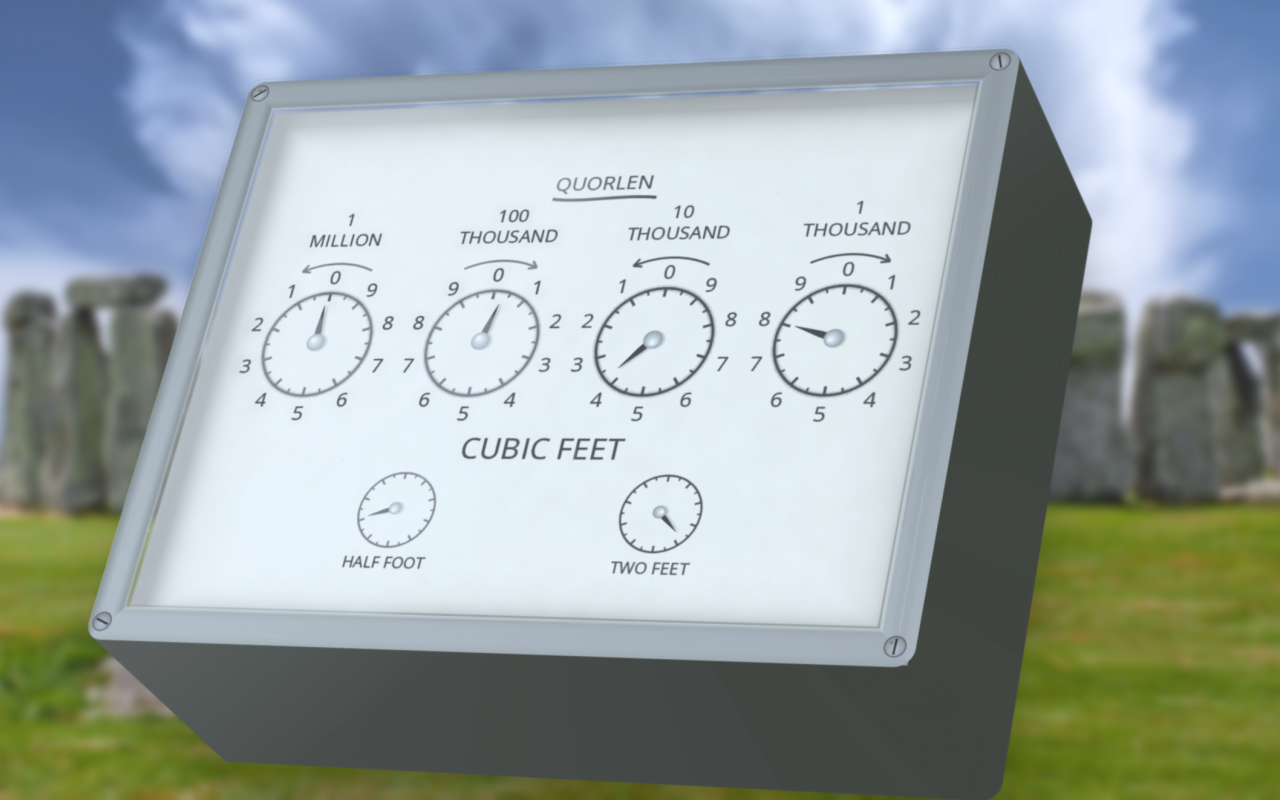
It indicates 3800 ft³
